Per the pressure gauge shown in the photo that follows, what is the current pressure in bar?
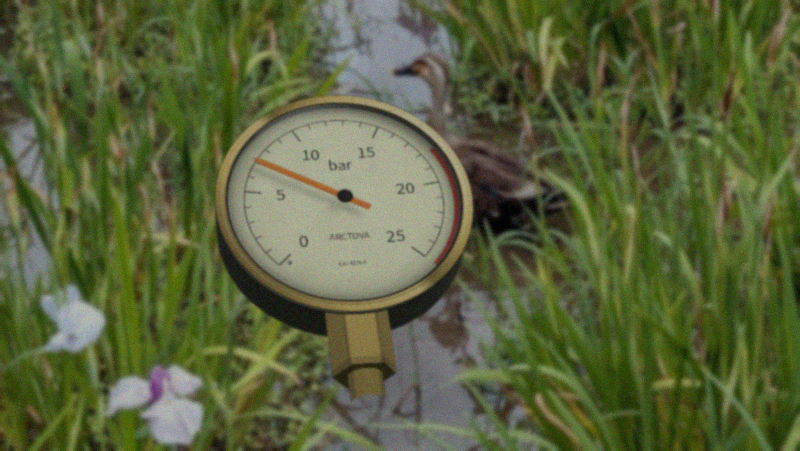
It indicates 7 bar
